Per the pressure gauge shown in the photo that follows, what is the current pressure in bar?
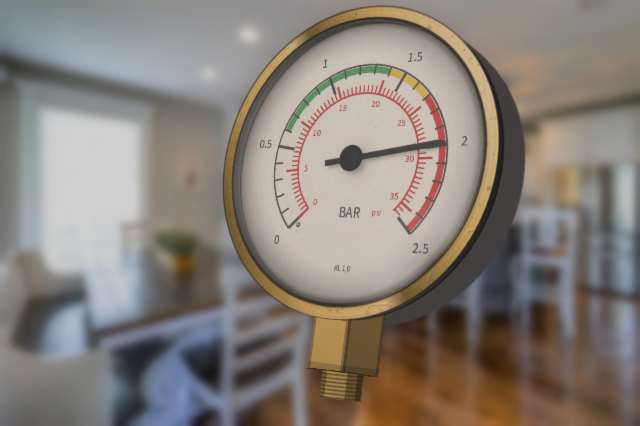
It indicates 2 bar
